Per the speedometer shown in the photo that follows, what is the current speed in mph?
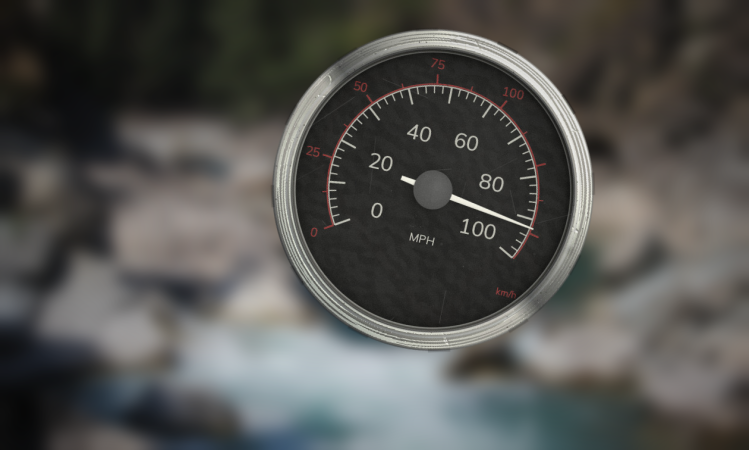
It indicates 92 mph
